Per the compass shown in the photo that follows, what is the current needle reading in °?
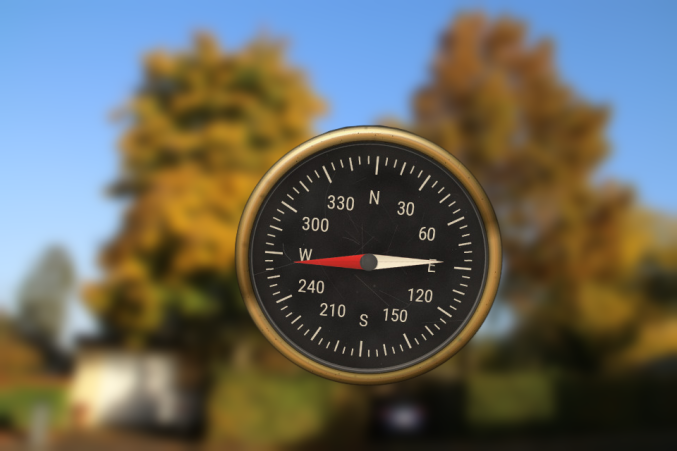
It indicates 265 °
